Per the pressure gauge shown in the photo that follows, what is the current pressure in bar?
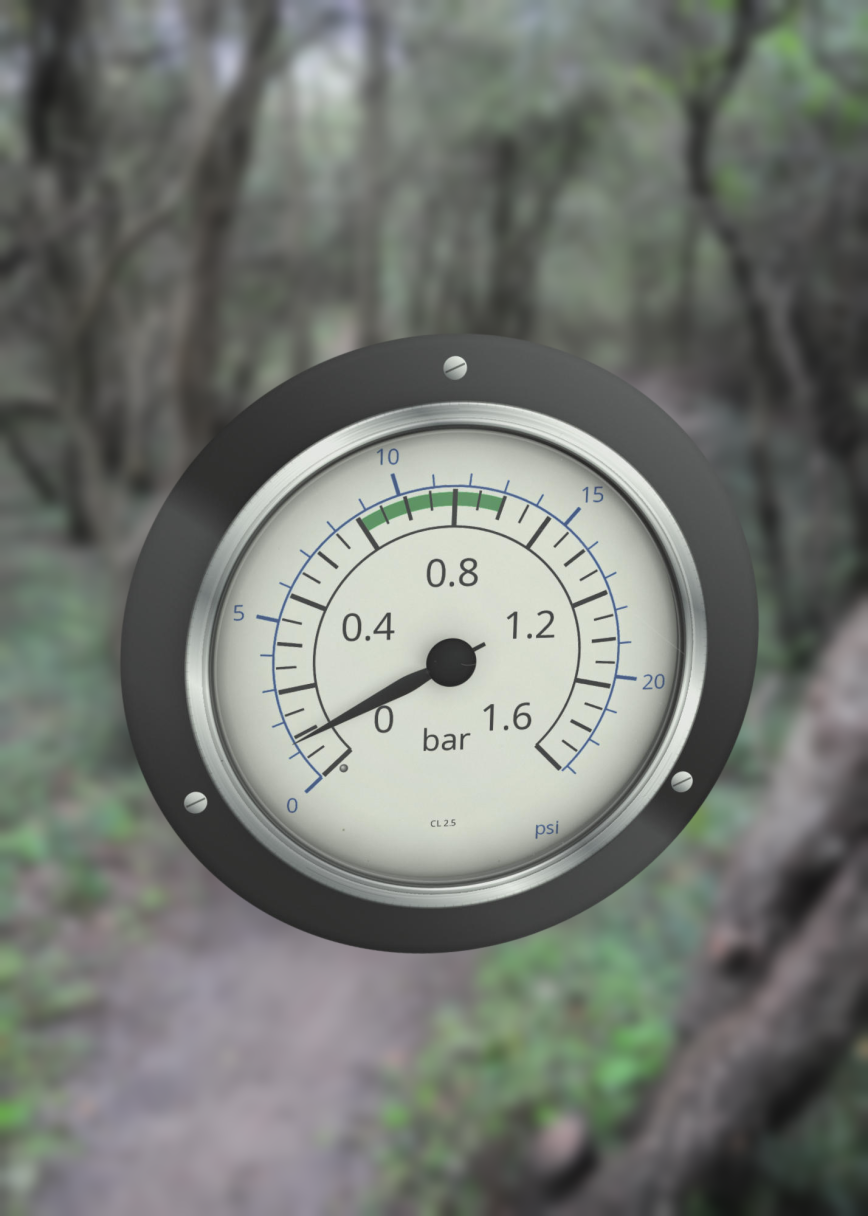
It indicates 0.1 bar
